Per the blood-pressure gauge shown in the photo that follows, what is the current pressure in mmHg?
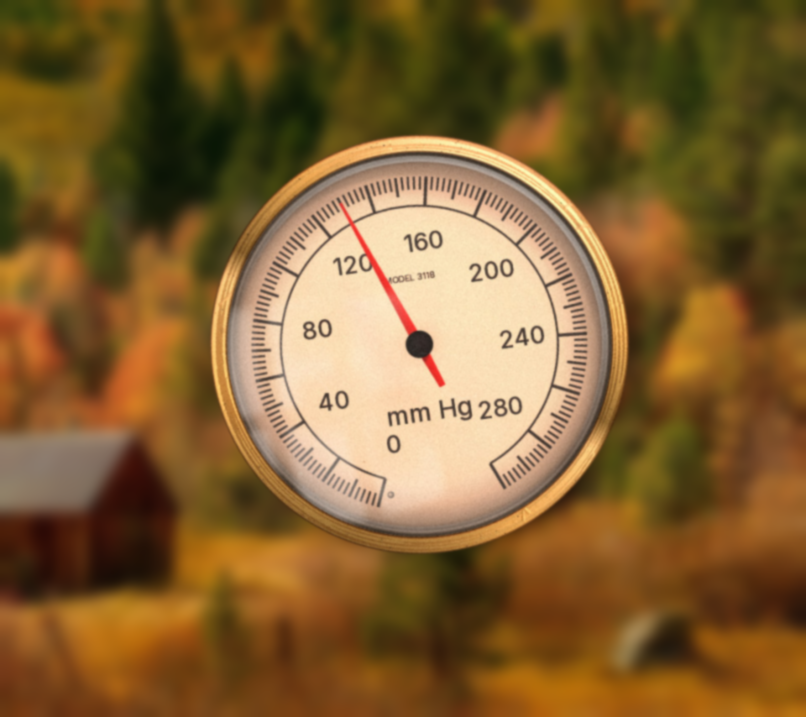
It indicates 130 mmHg
